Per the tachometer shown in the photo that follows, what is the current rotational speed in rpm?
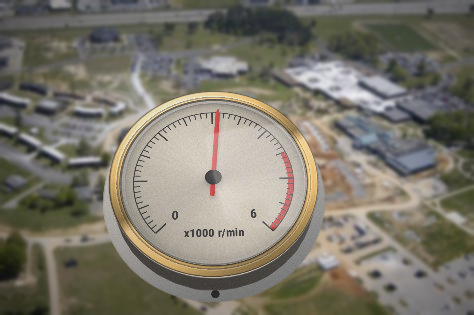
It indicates 3100 rpm
